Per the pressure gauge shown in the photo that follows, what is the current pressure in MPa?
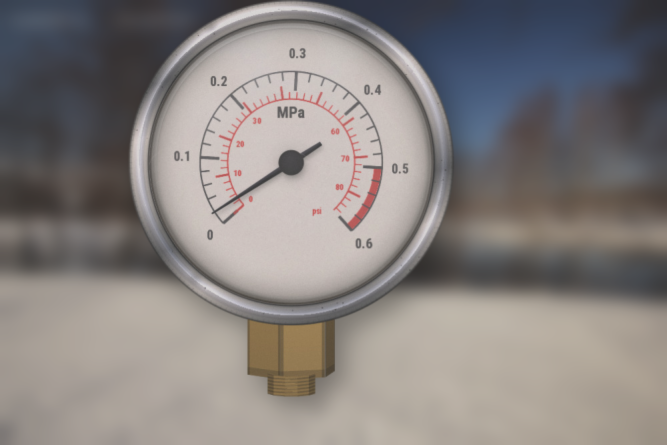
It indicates 0.02 MPa
